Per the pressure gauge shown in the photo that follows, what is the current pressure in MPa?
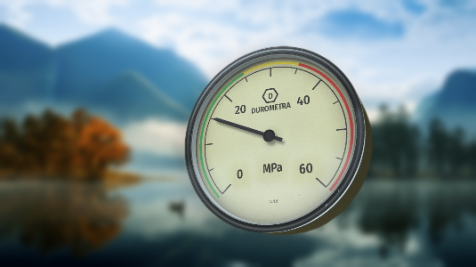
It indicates 15 MPa
